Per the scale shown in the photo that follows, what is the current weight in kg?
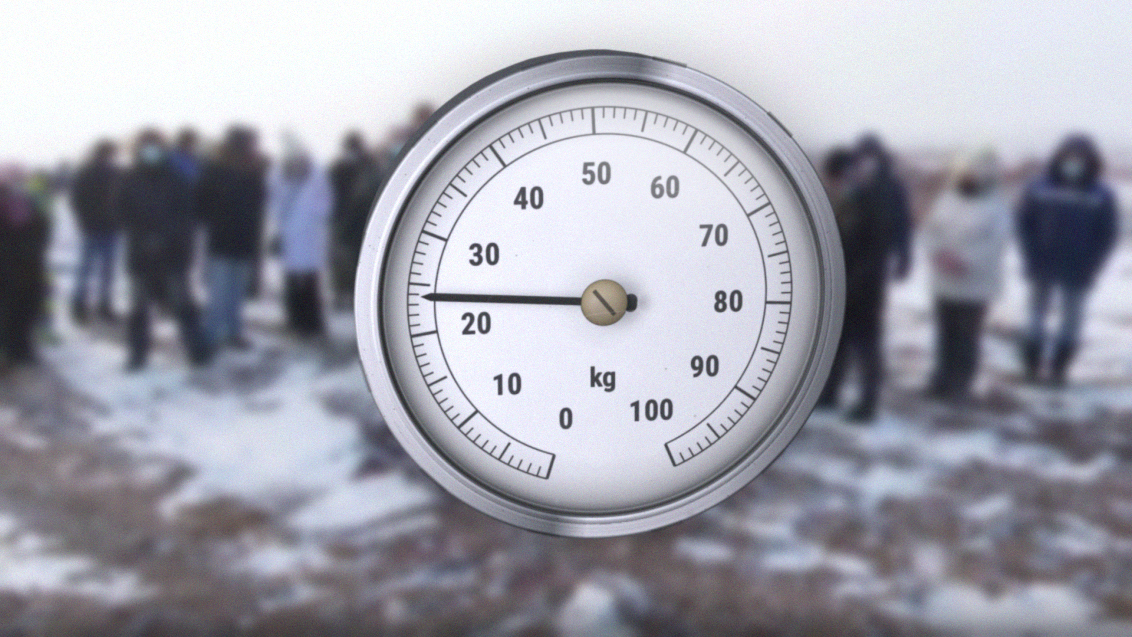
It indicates 24 kg
